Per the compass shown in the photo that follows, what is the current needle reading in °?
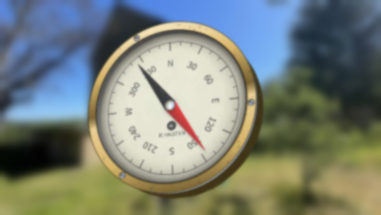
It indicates 145 °
